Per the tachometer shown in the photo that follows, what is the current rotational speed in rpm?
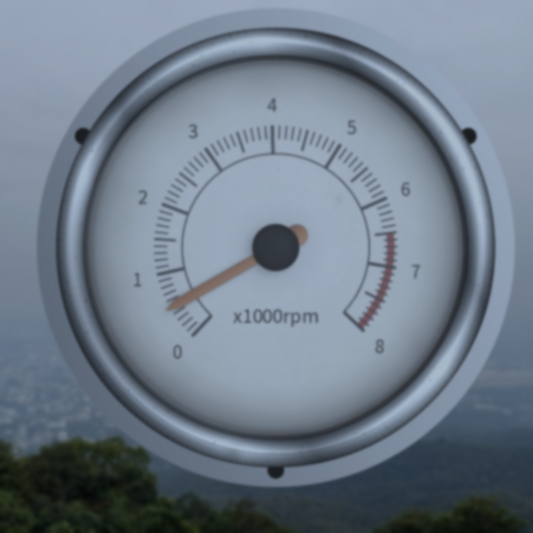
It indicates 500 rpm
